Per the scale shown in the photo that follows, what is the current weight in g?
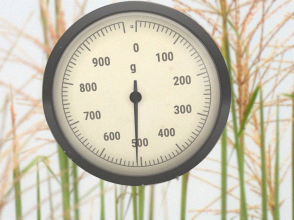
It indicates 510 g
